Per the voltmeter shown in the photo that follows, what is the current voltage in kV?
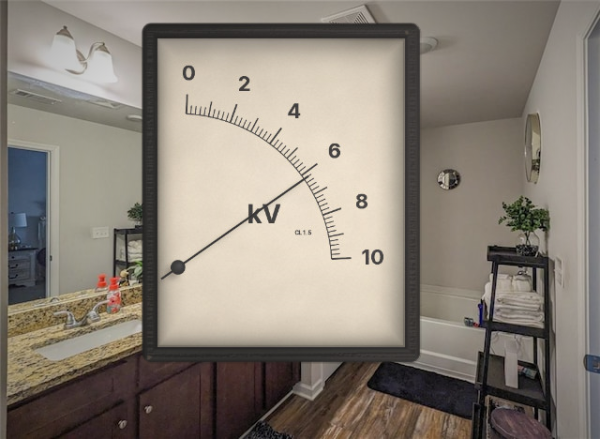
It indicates 6.2 kV
